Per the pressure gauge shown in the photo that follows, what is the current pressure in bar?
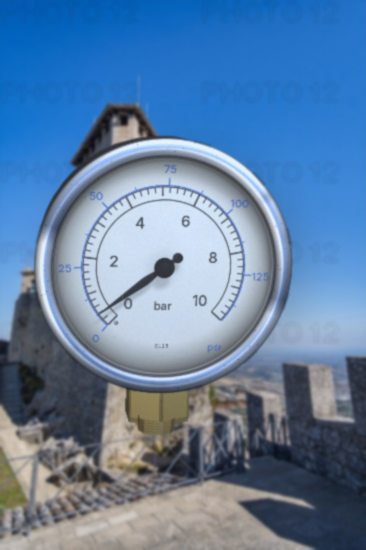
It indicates 0.4 bar
